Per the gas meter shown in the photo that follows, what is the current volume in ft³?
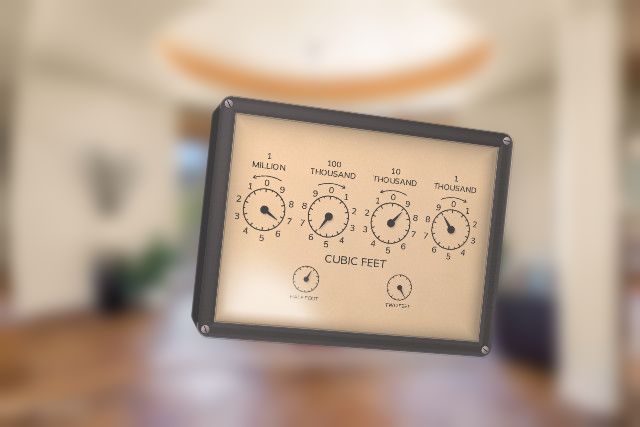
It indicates 658900 ft³
